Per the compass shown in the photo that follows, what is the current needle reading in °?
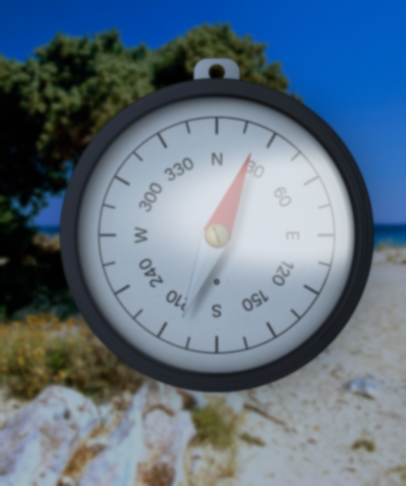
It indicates 22.5 °
